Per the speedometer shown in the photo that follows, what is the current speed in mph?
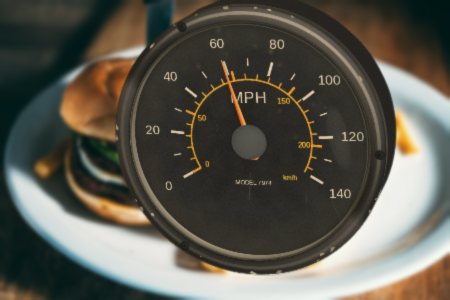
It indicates 60 mph
